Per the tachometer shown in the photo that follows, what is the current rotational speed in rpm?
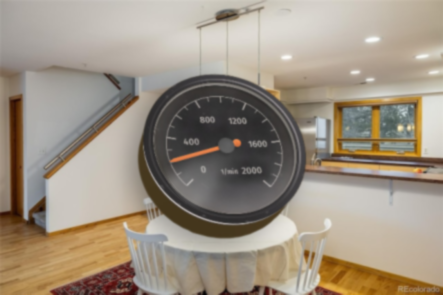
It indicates 200 rpm
